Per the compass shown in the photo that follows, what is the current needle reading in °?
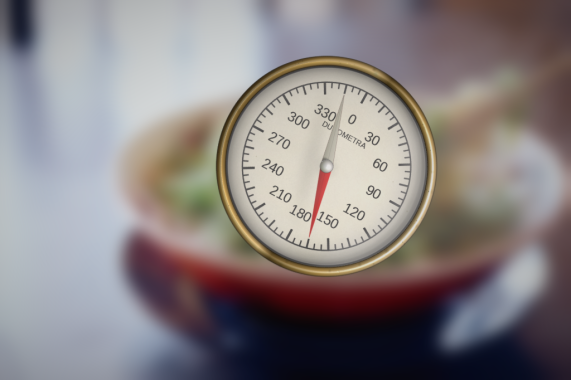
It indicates 165 °
